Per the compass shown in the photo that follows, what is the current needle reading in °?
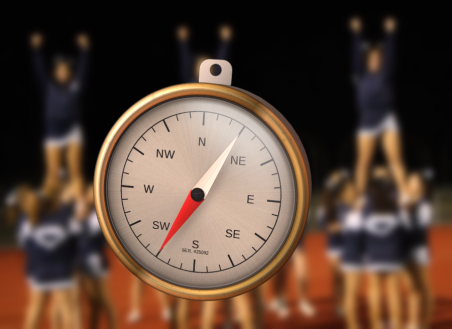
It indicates 210 °
